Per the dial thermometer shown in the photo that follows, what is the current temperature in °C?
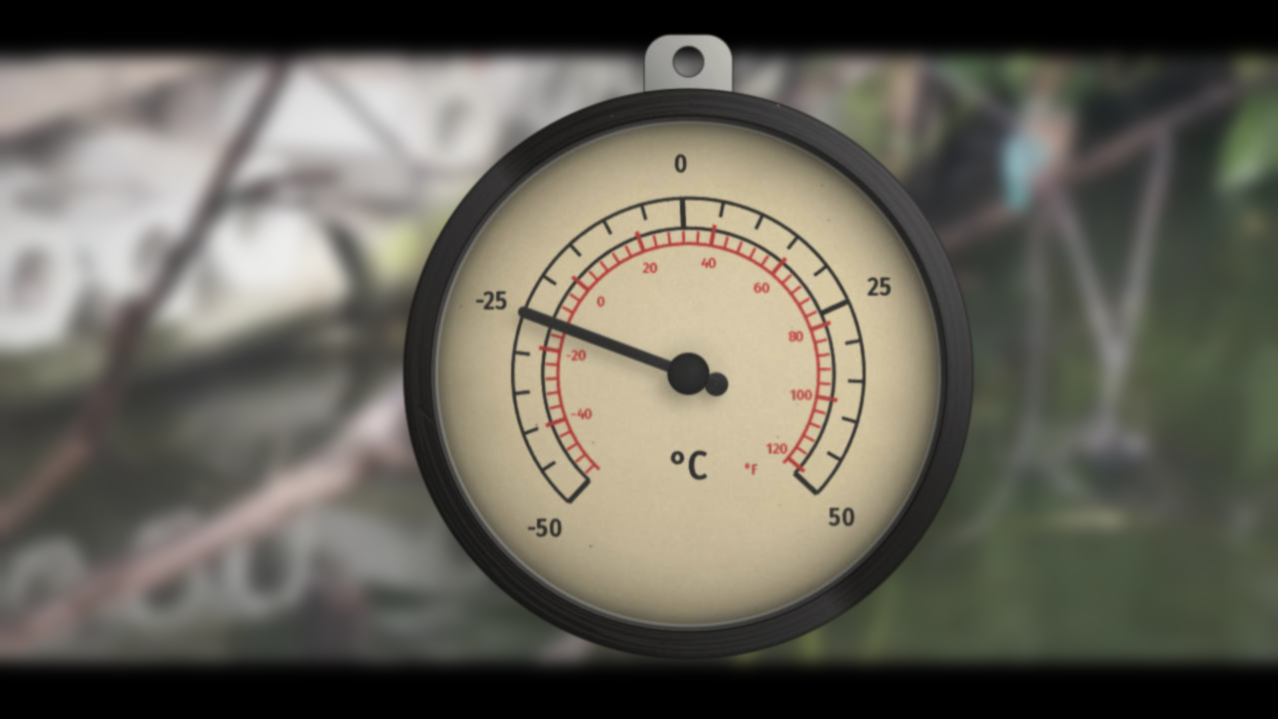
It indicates -25 °C
